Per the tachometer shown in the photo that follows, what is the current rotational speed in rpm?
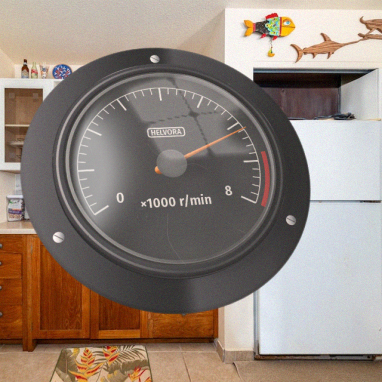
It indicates 6200 rpm
